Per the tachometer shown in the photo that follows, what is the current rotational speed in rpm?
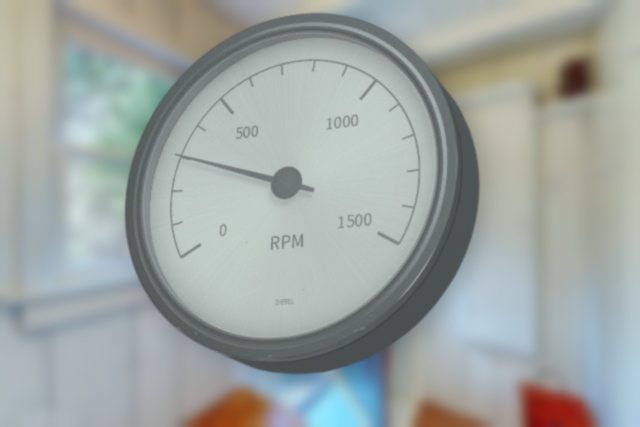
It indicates 300 rpm
